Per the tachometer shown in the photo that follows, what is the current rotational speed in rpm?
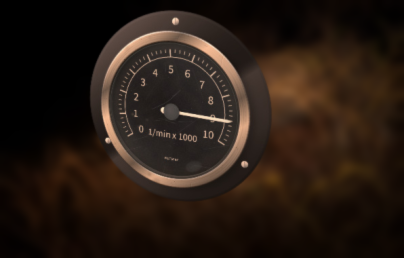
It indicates 9000 rpm
